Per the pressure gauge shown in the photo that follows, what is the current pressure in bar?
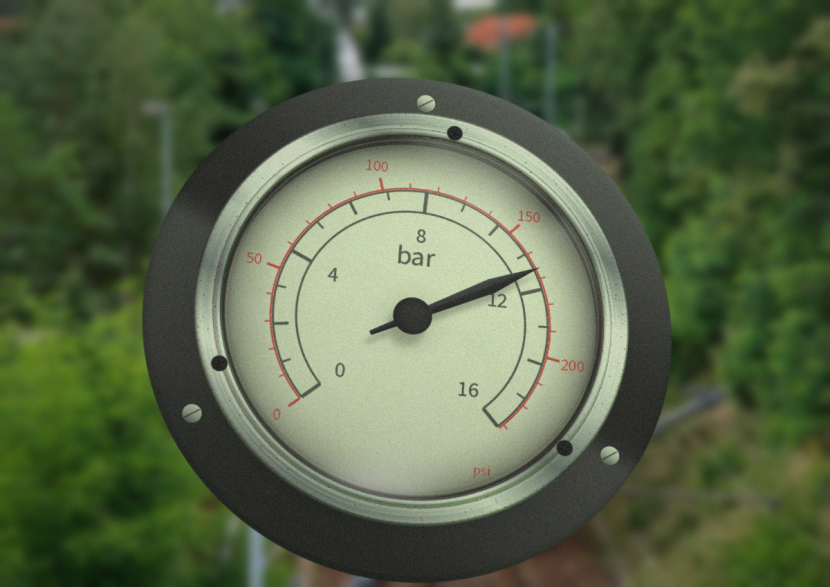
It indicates 11.5 bar
